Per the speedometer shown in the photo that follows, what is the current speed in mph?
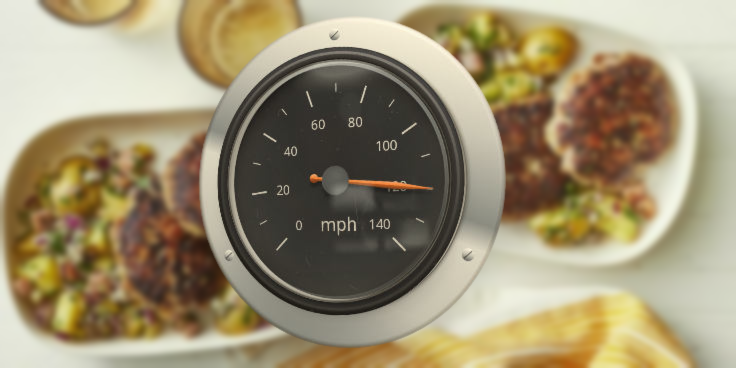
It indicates 120 mph
